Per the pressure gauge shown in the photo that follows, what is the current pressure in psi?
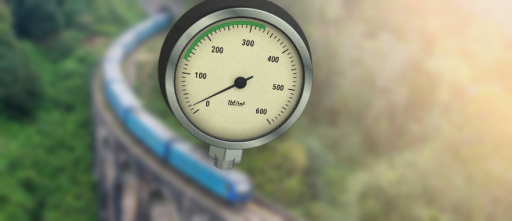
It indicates 20 psi
